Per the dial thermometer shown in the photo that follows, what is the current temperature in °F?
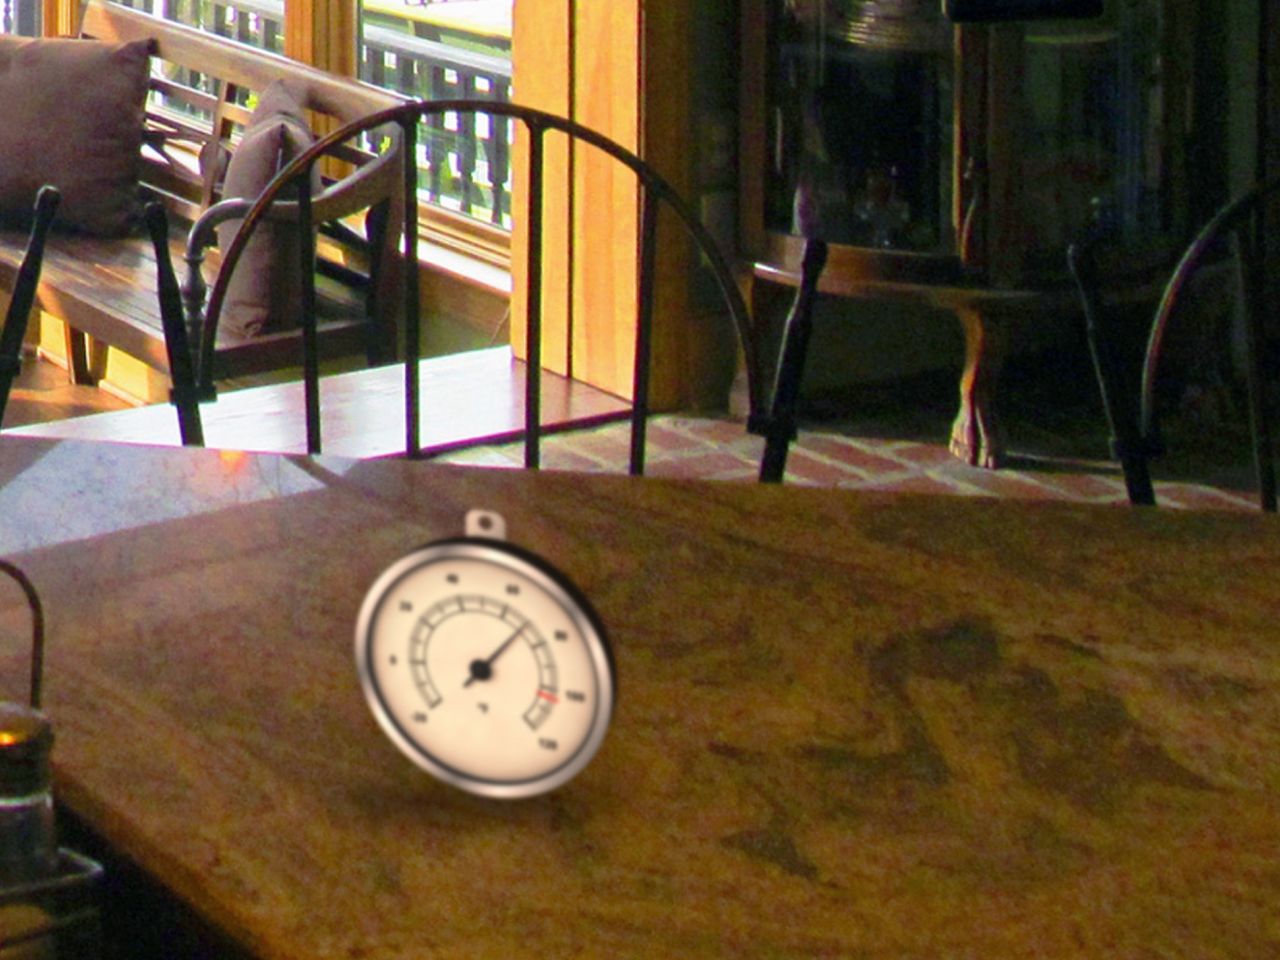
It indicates 70 °F
